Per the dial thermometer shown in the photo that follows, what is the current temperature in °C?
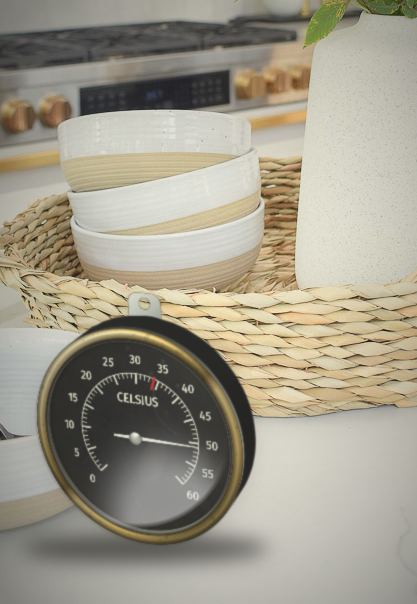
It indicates 50 °C
